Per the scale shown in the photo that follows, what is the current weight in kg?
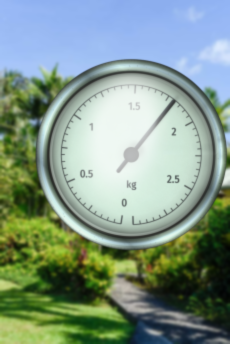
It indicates 1.8 kg
